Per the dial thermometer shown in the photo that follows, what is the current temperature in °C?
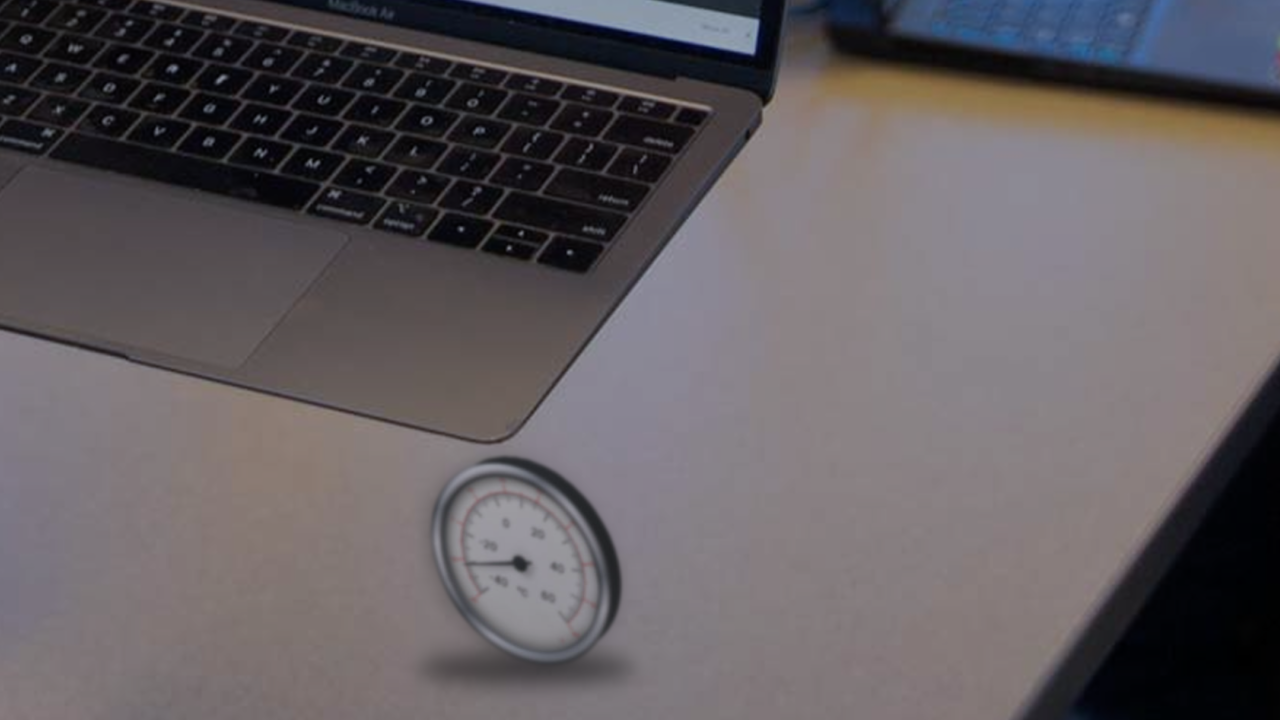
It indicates -30 °C
